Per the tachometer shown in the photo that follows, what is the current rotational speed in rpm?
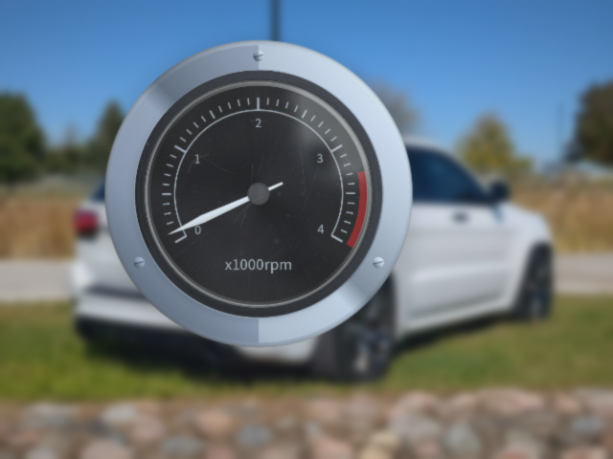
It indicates 100 rpm
